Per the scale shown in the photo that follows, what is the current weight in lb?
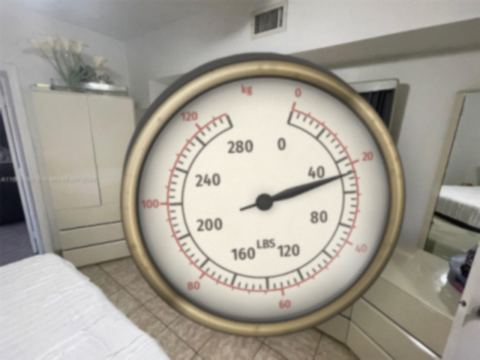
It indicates 48 lb
